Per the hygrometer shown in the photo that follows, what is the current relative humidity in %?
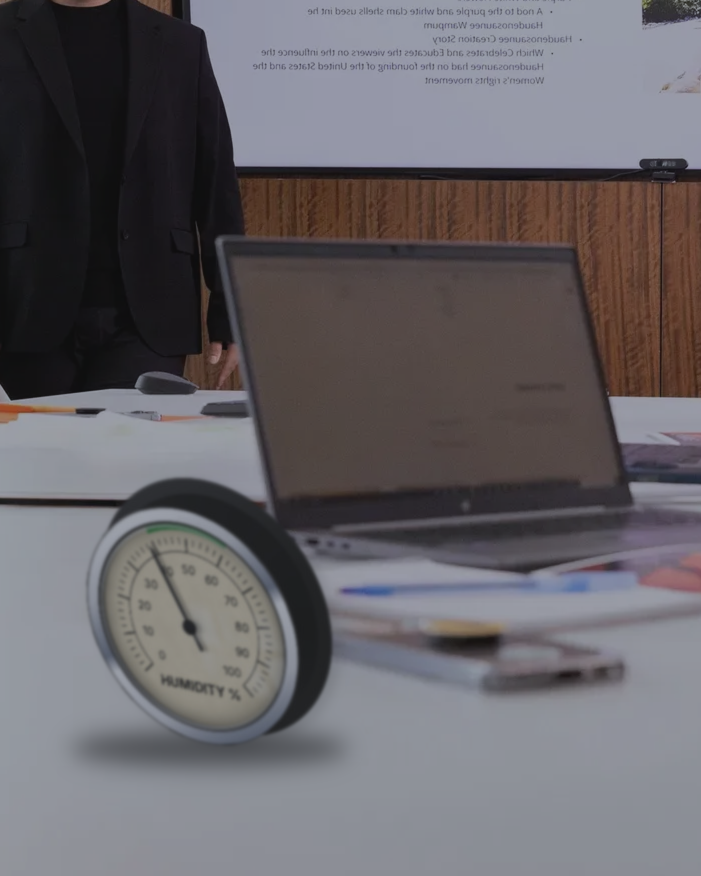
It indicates 40 %
